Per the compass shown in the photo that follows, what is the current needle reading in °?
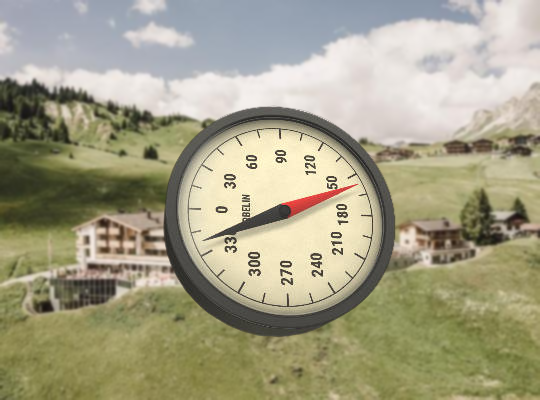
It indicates 157.5 °
